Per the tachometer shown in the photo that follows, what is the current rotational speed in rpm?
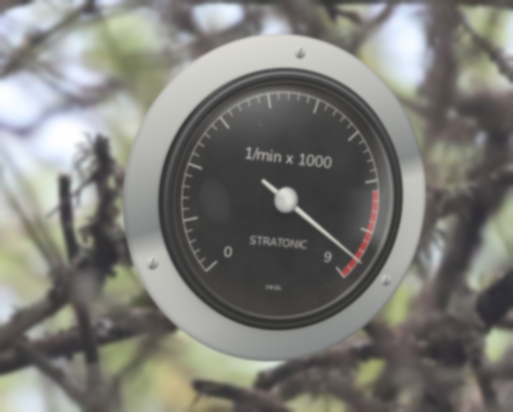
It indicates 8600 rpm
